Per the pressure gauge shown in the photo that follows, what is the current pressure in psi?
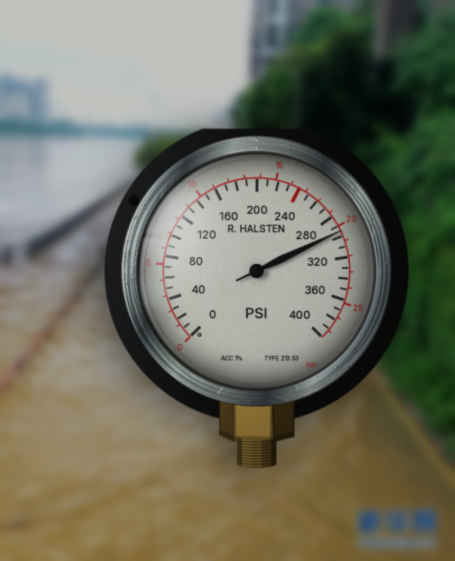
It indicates 295 psi
